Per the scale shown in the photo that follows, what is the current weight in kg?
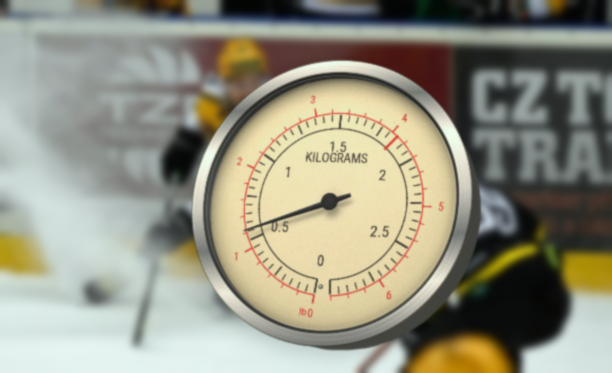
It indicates 0.55 kg
